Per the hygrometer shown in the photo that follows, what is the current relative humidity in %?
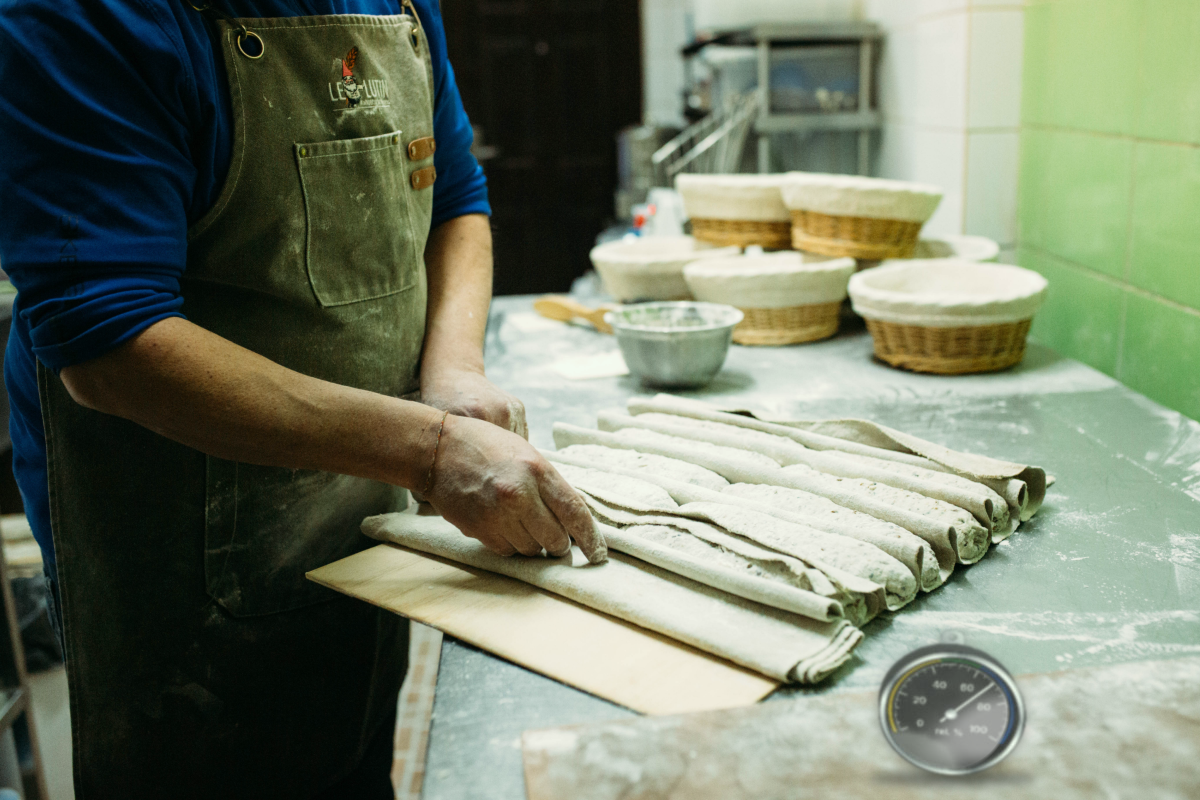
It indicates 68 %
